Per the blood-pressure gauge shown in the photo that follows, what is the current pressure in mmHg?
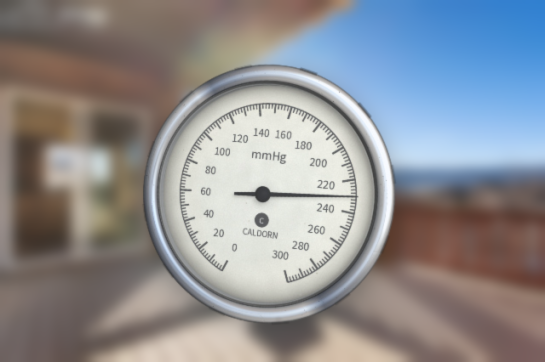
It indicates 230 mmHg
